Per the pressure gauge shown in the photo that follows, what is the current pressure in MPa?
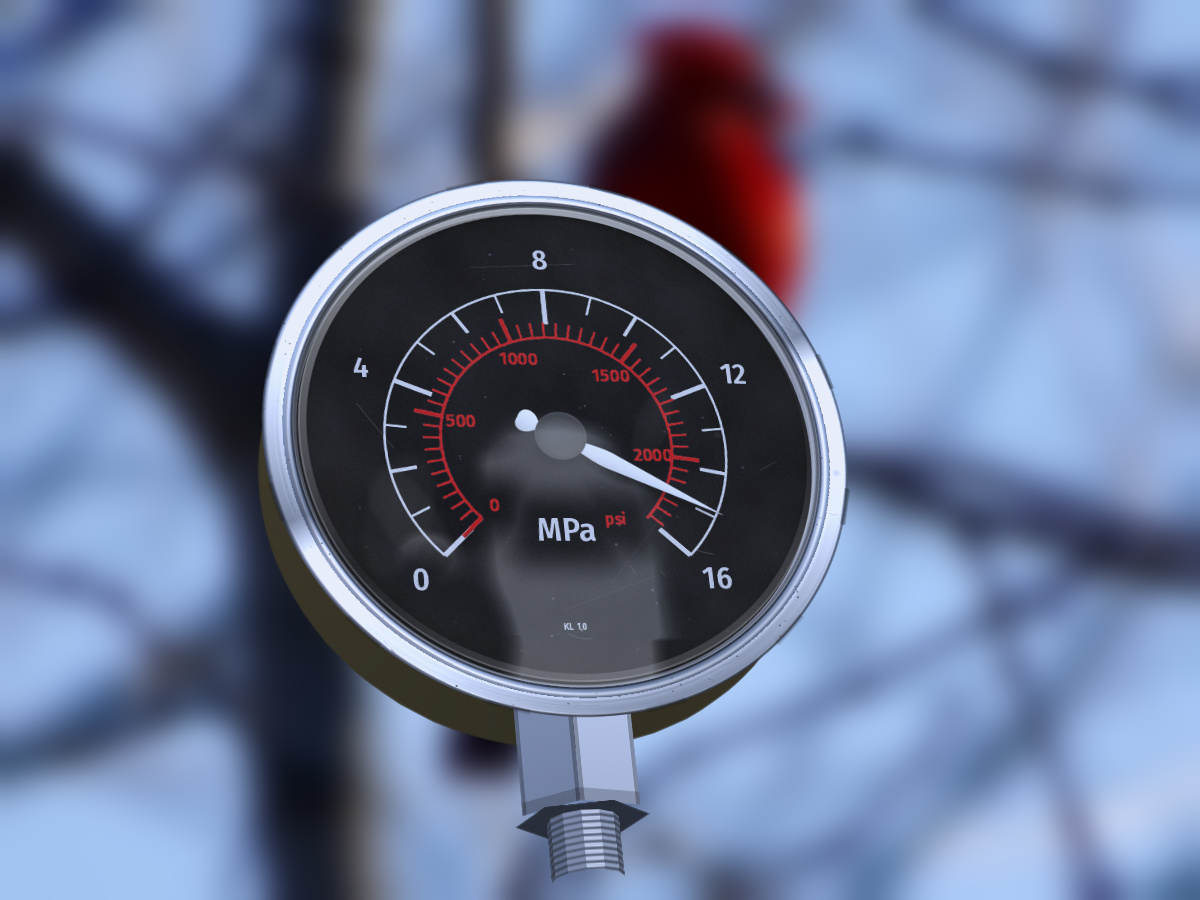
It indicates 15 MPa
